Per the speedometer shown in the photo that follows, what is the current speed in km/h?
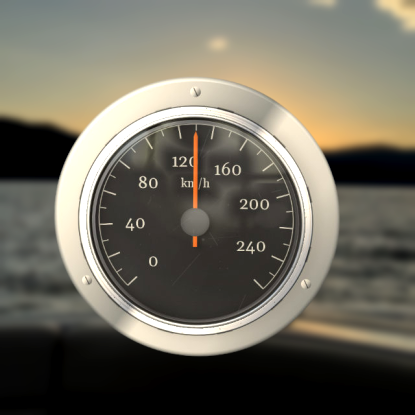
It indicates 130 km/h
